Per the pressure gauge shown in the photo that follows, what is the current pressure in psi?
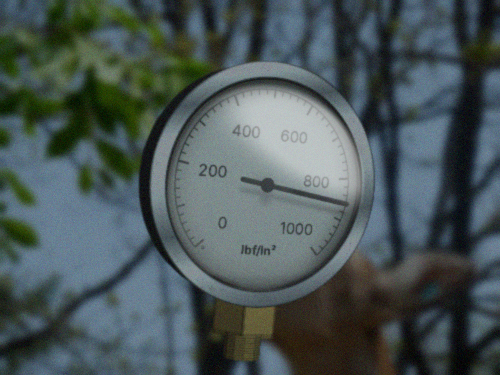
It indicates 860 psi
